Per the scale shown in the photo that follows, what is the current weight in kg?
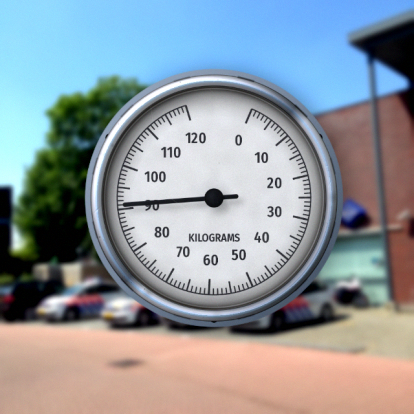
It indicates 91 kg
